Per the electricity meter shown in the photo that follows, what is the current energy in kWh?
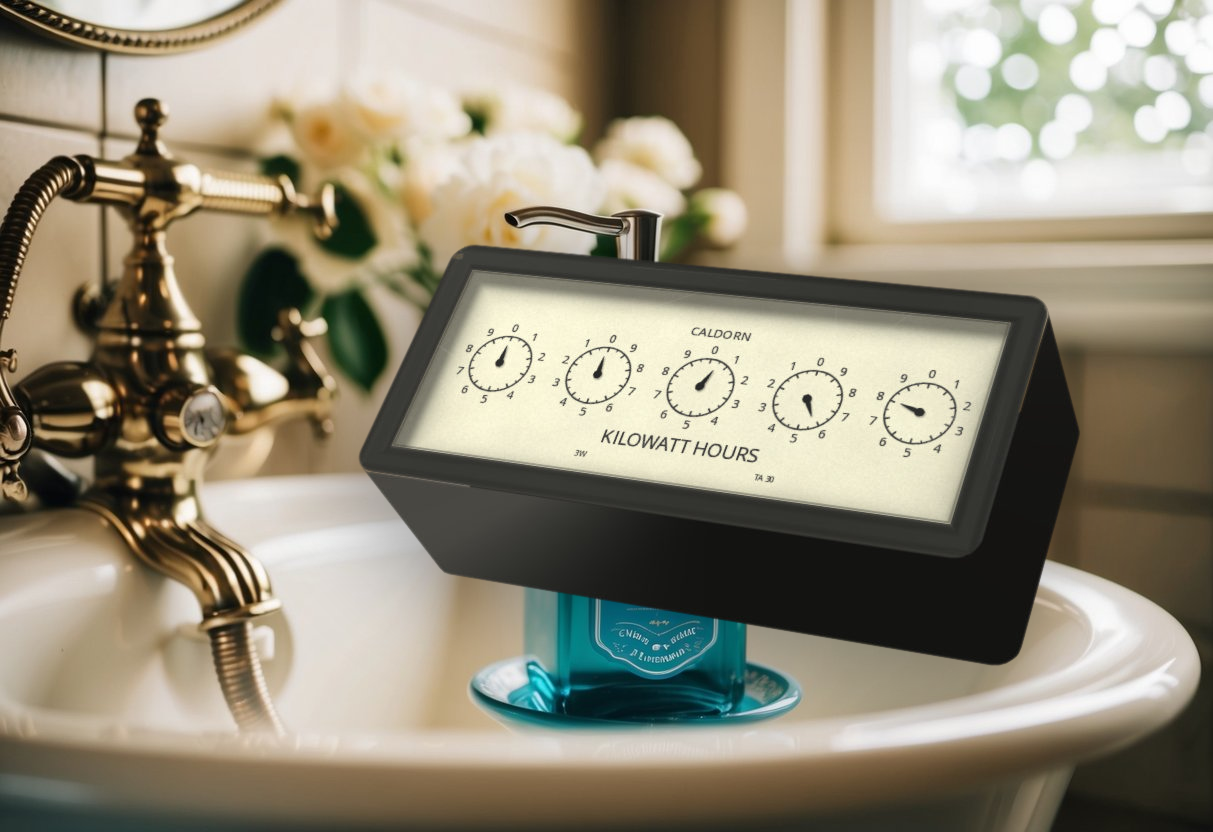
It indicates 58 kWh
